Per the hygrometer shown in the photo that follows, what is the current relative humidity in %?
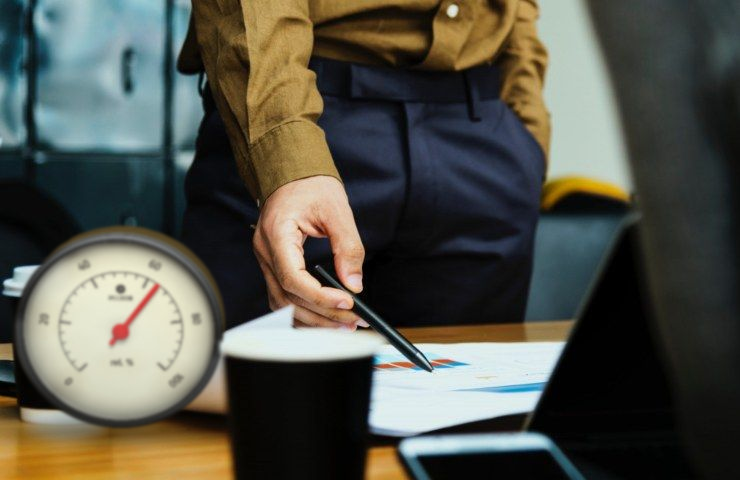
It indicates 64 %
